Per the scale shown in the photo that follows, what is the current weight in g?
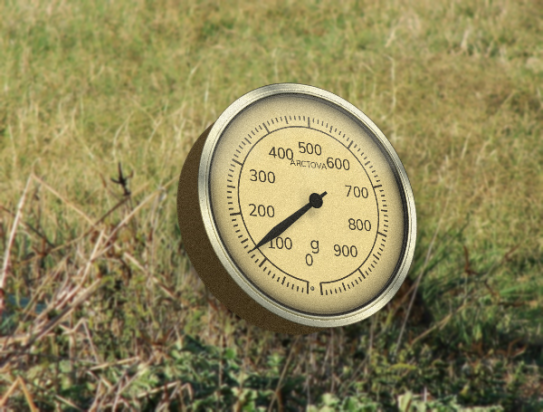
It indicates 130 g
